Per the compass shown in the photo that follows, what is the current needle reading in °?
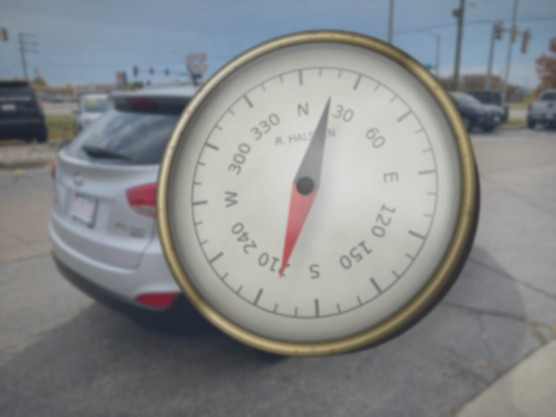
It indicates 200 °
